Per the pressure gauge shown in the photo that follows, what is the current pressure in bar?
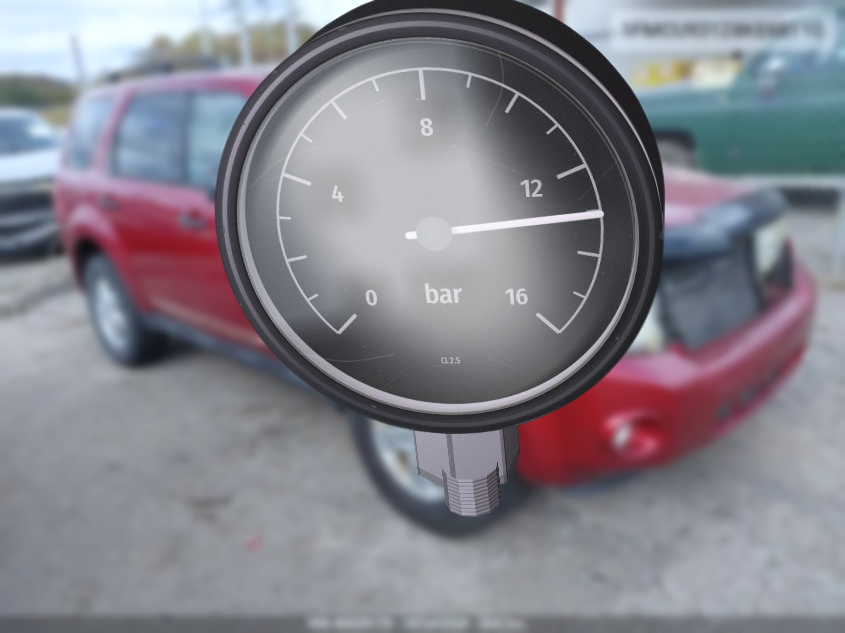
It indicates 13 bar
